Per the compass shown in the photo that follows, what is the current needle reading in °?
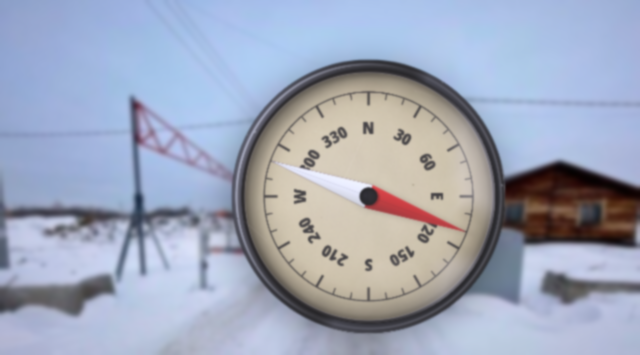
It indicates 110 °
